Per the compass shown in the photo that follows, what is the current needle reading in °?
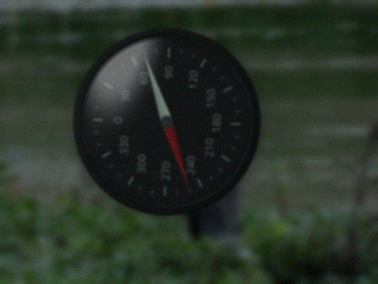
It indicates 250 °
